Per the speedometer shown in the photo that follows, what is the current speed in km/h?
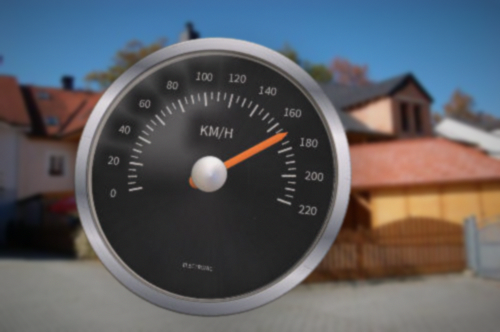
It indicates 170 km/h
